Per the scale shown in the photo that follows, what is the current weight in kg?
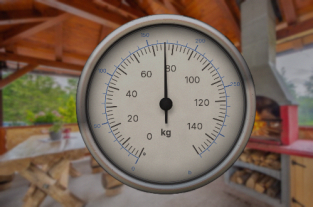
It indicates 76 kg
